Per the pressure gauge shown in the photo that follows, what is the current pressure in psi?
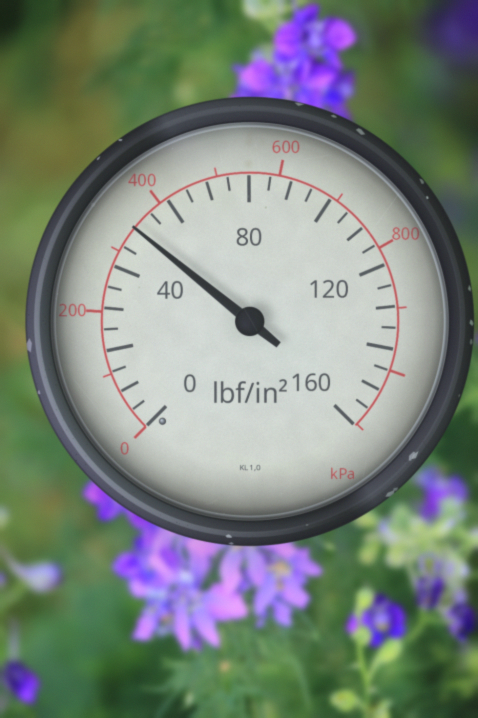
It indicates 50 psi
